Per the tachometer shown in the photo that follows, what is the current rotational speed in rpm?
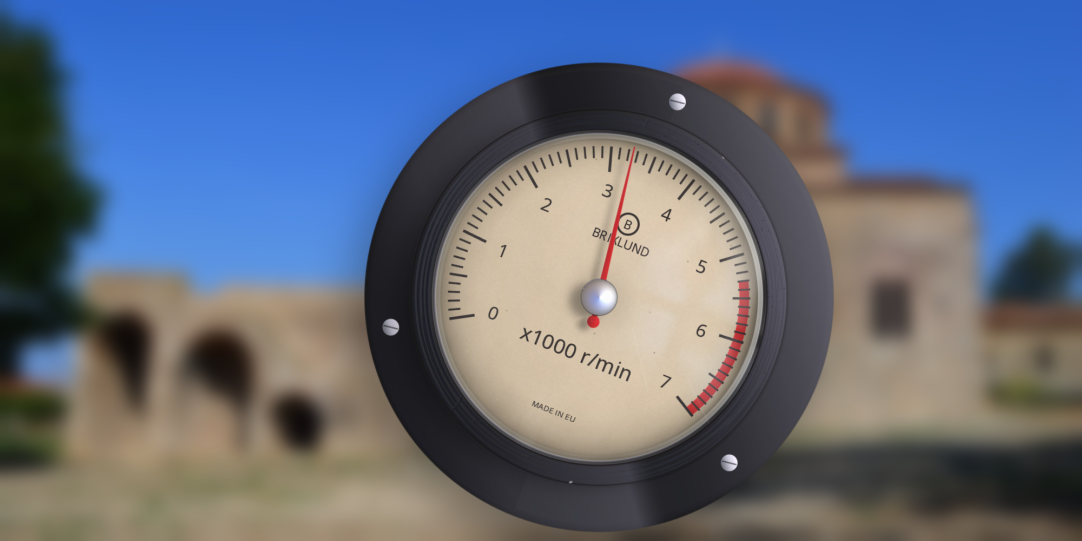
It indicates 3250 rpm
